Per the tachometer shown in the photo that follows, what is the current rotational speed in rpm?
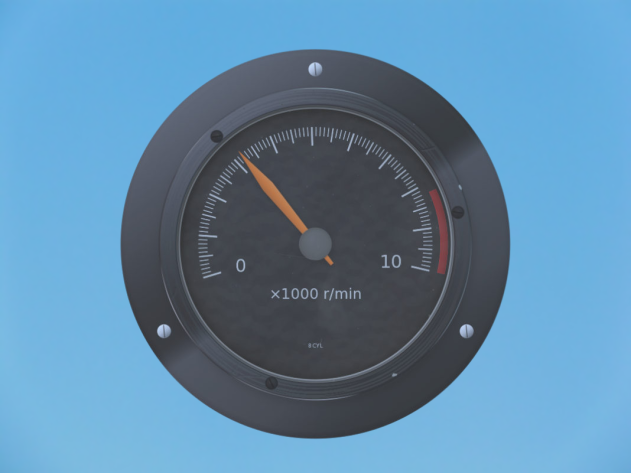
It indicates 3200 rpm
